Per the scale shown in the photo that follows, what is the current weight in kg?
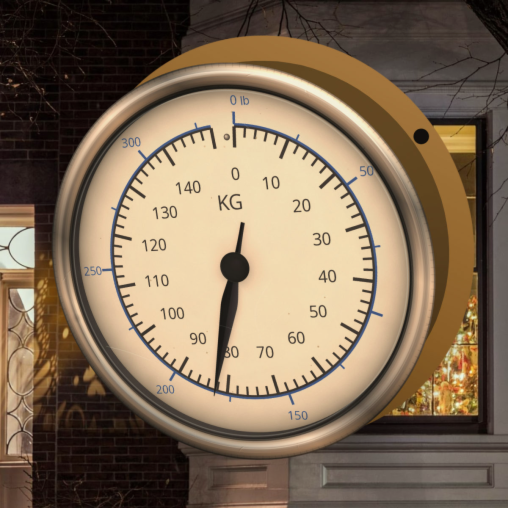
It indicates 82 kg
